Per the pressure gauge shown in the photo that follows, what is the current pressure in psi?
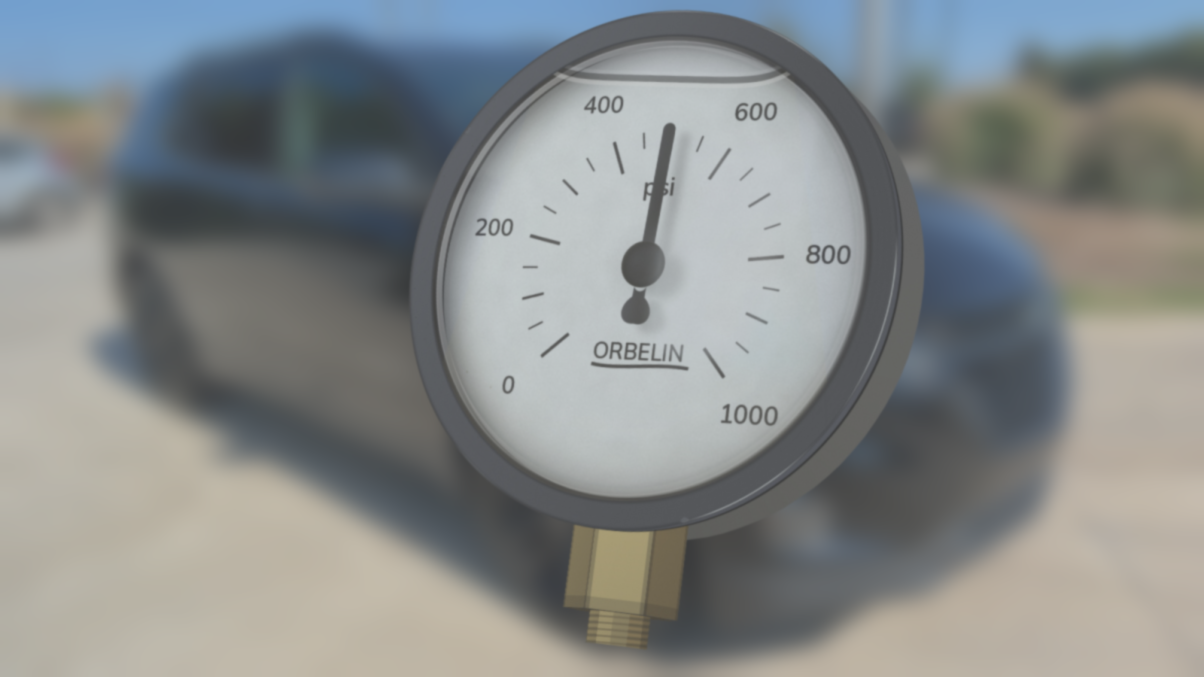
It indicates 500 psi
